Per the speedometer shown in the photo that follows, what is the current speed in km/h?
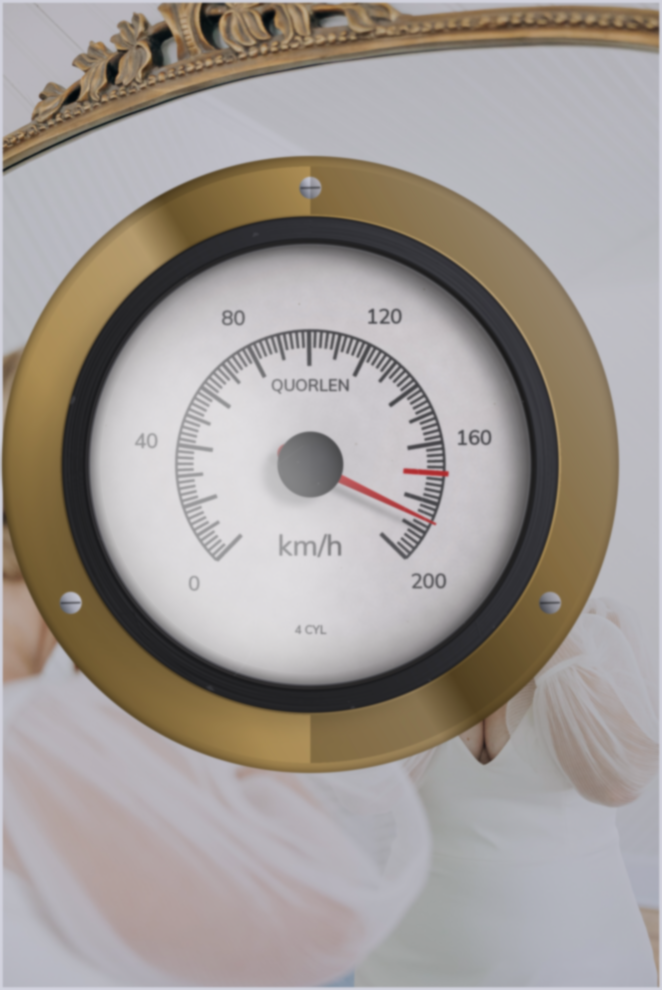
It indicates 186 km/h
